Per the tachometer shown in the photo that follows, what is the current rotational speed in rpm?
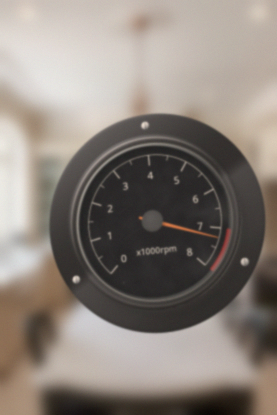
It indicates 7250 rpm
